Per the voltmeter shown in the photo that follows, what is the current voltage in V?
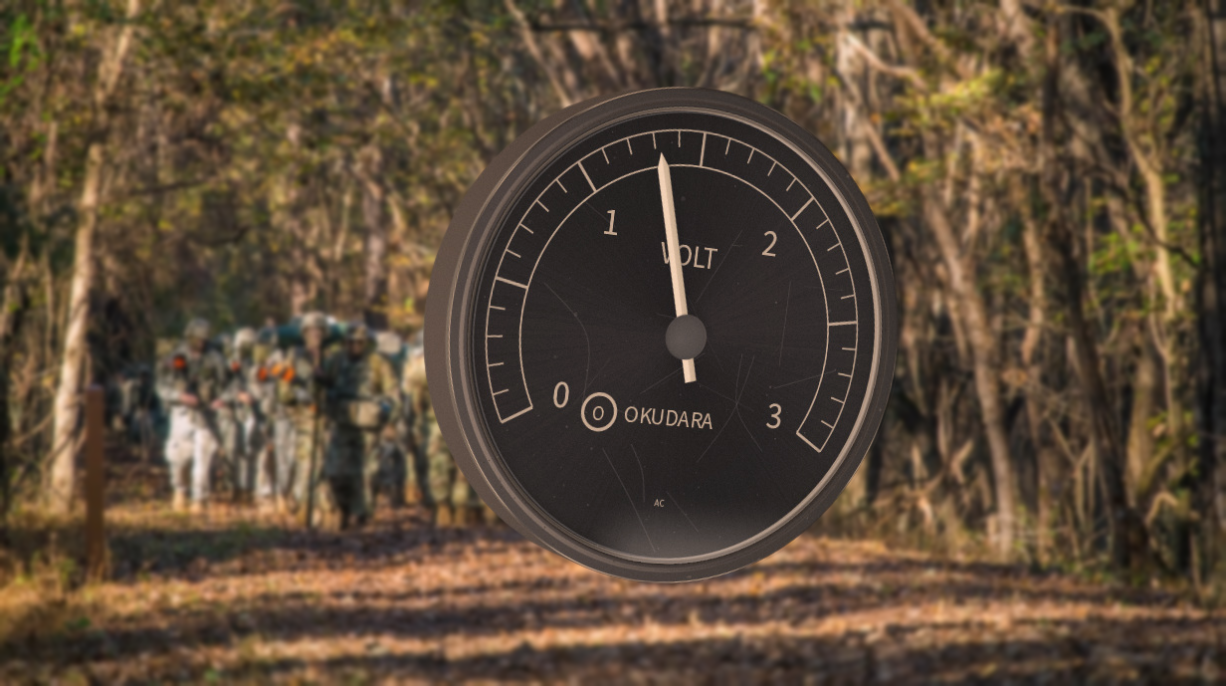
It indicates 1.3 V
